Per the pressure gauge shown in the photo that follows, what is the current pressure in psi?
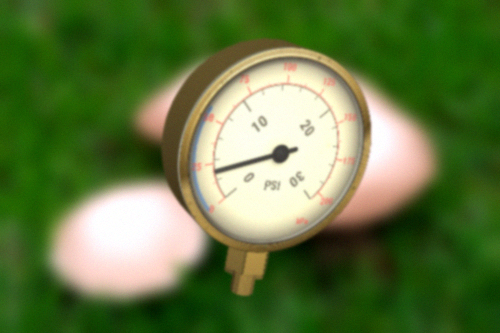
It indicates 3 psi
